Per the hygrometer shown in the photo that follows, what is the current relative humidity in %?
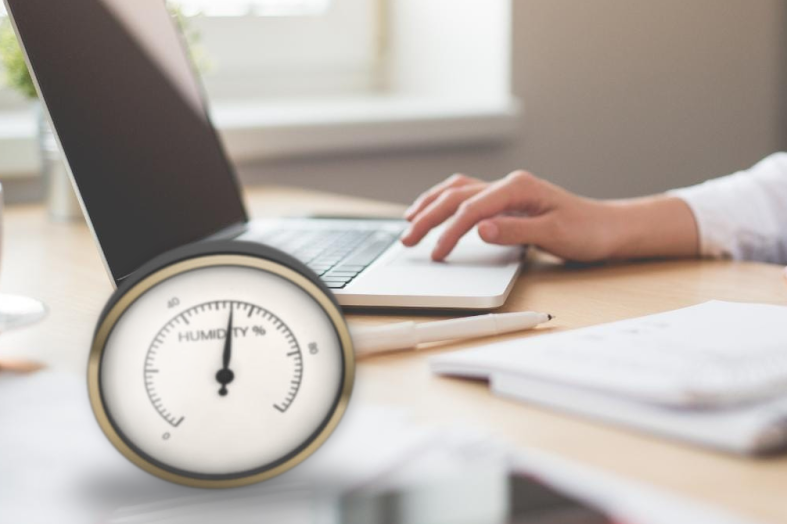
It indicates 54 %
